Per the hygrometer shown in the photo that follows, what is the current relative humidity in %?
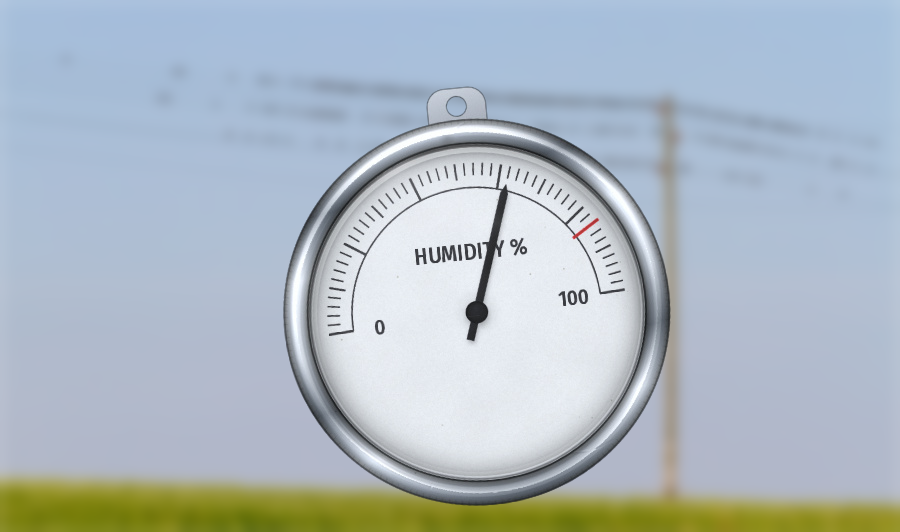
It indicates 62 %
